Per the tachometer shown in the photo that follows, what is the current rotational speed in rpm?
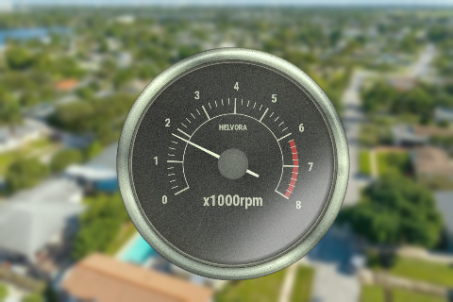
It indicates 1800 rpm
